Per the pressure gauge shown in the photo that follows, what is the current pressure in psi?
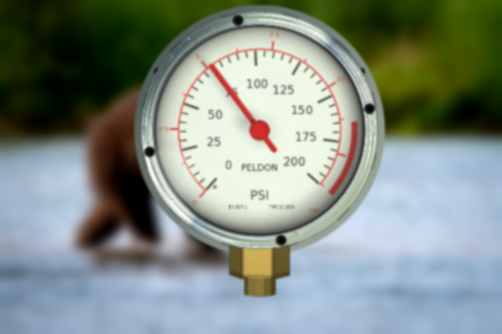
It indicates 75 psi
